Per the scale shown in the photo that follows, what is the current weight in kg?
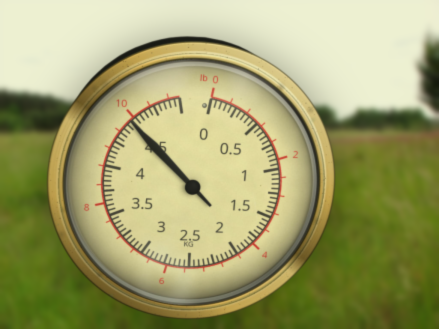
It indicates 4.5 kg
